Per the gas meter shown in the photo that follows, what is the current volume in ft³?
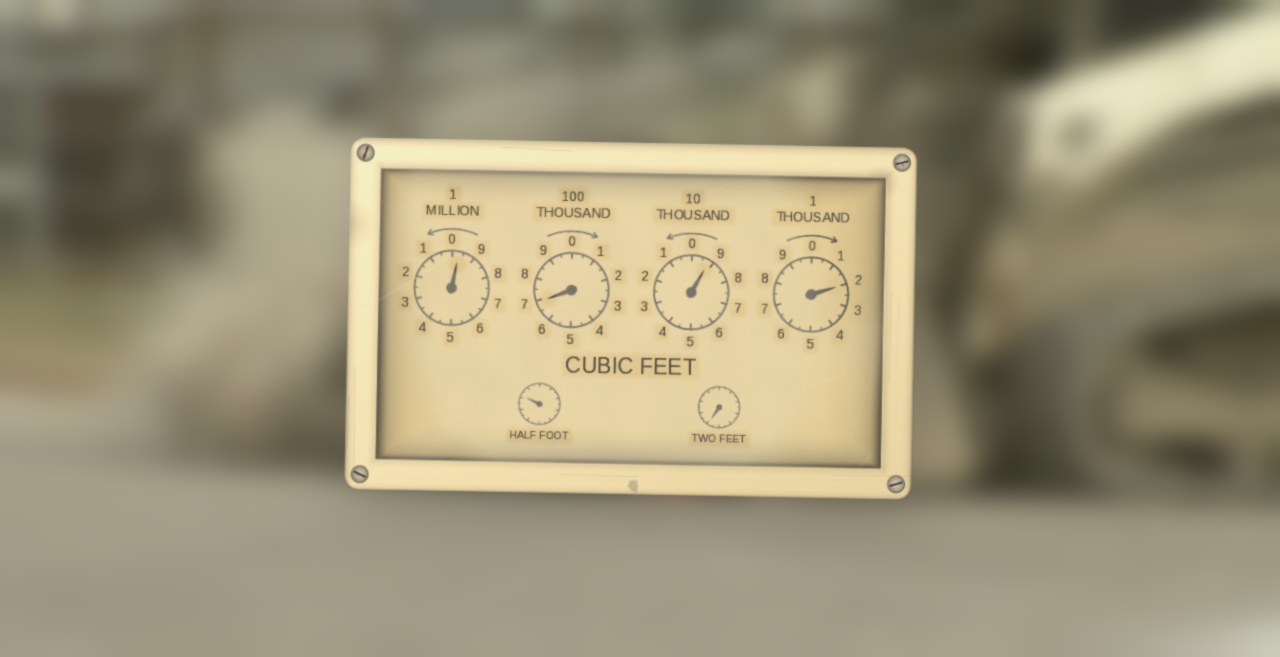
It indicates 969200 ft³
